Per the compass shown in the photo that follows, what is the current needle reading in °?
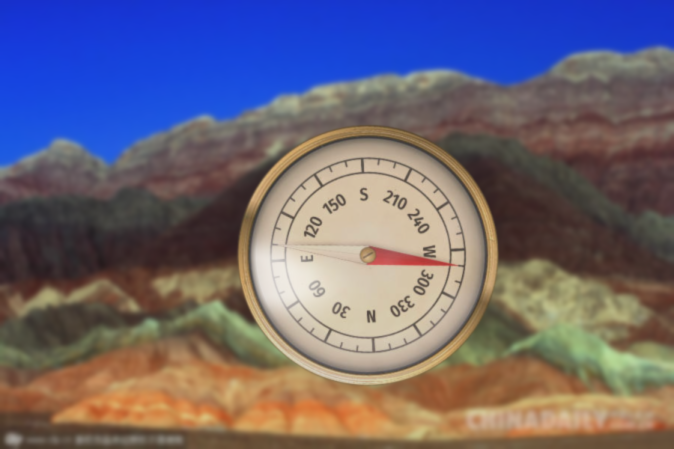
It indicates 280 °
